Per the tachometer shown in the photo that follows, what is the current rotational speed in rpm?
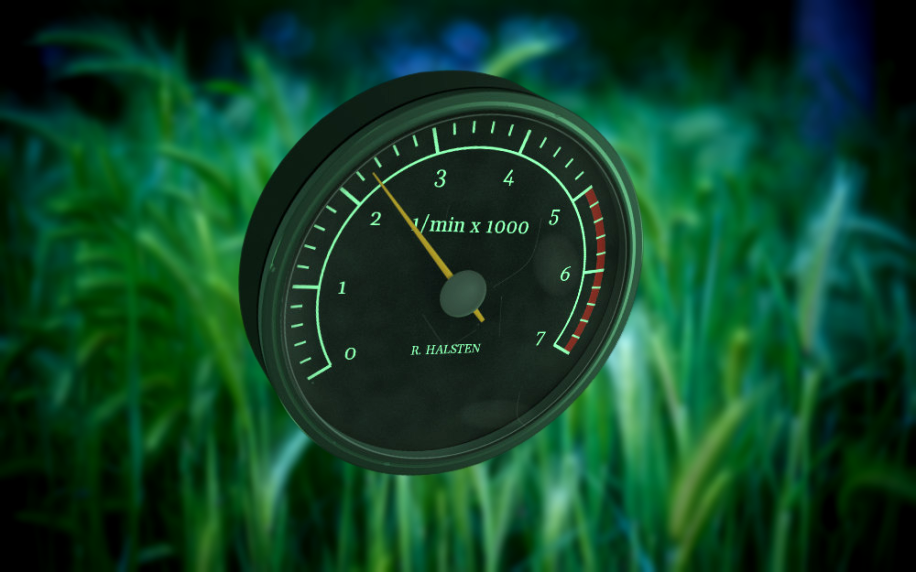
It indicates 2300 rpm
